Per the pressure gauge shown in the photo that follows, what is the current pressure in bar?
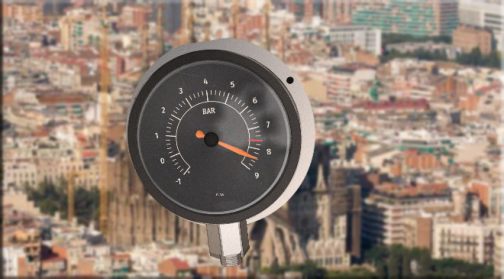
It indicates 8.4 bar
